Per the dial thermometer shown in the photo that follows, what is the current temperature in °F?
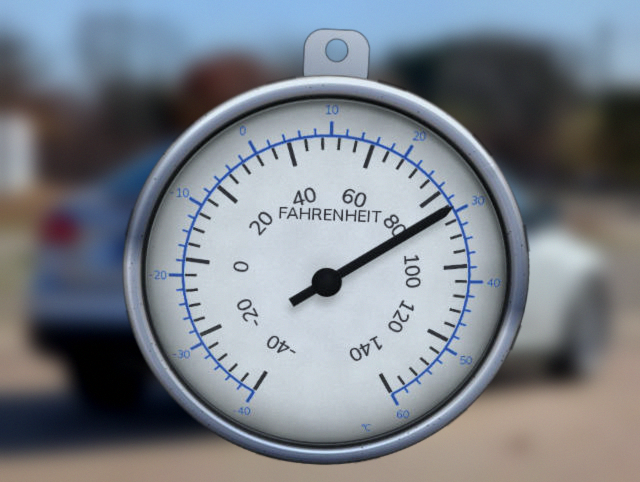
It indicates 84 °F
